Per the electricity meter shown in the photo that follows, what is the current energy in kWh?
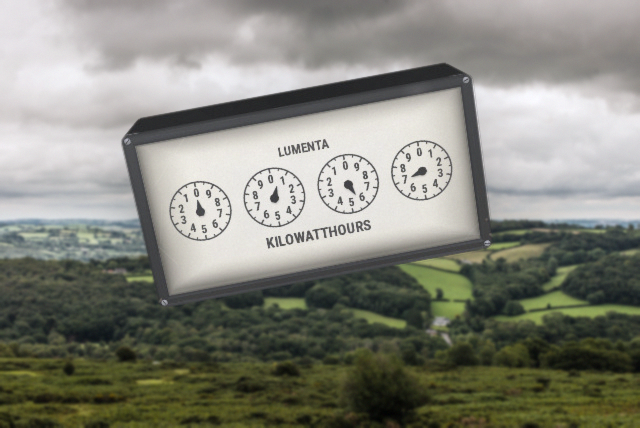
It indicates 57 kWh
